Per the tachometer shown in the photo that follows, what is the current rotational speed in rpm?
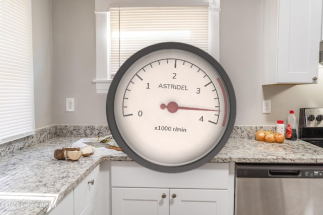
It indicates 3700 rpm
